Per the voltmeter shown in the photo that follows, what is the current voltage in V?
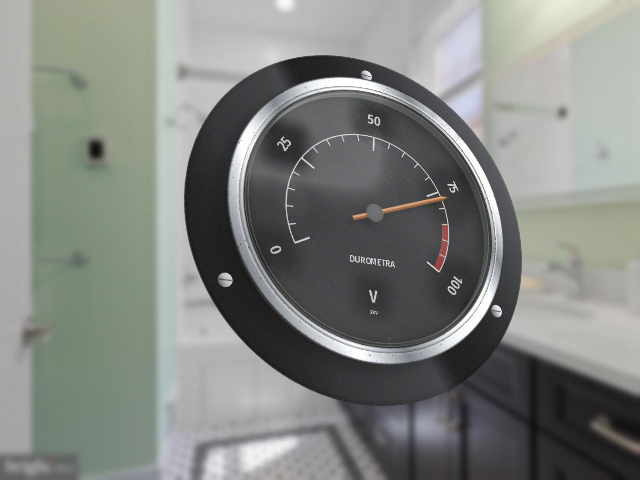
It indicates 77.5 V
